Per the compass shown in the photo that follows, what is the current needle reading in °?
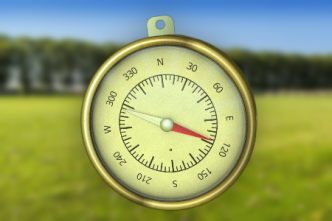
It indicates 115 °
